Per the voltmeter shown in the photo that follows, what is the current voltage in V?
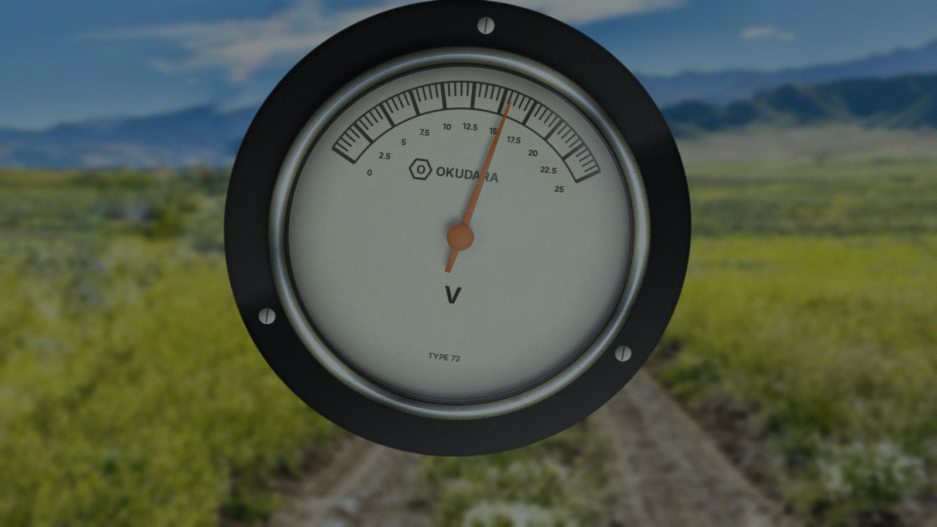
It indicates 15.5 V
